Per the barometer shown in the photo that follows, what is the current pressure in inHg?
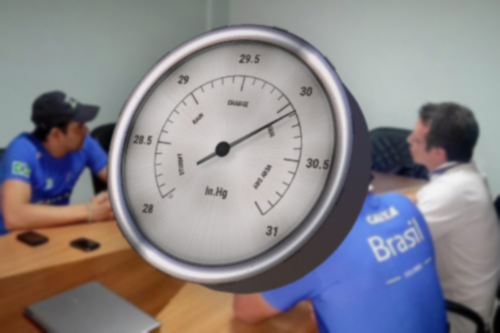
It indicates 30.1 inHg
